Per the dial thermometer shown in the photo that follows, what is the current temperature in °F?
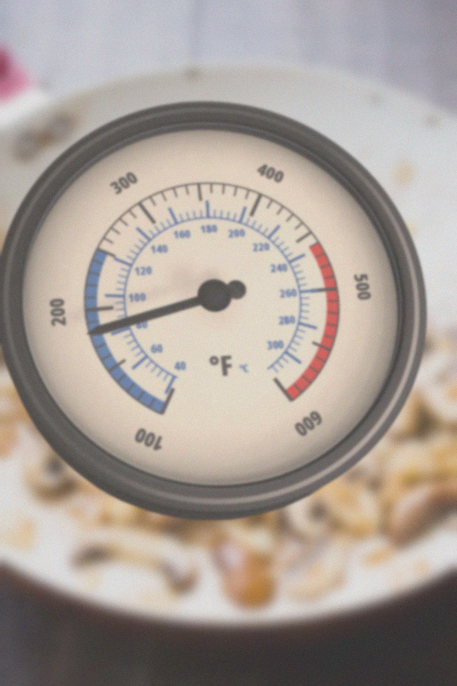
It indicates 180 °F
